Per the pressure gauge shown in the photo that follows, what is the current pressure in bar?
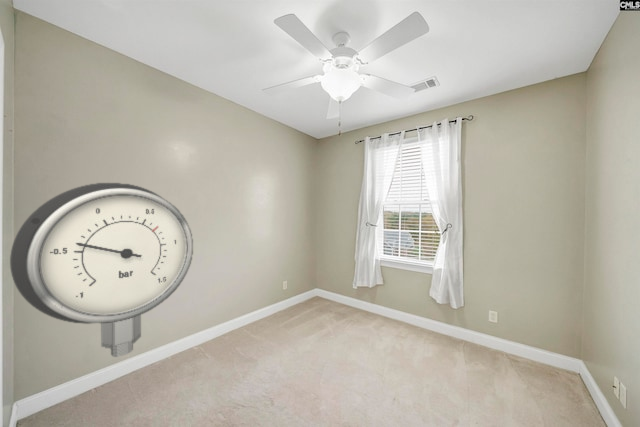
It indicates -0.4 bar
